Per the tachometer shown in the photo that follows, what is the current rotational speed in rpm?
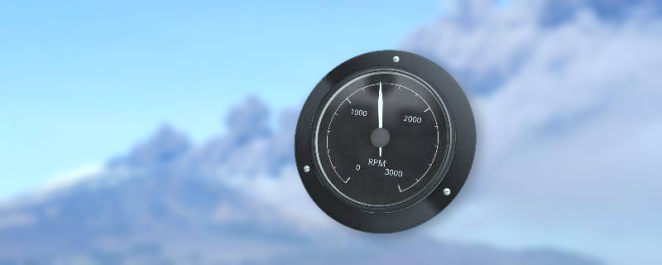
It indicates 1400 rpm
